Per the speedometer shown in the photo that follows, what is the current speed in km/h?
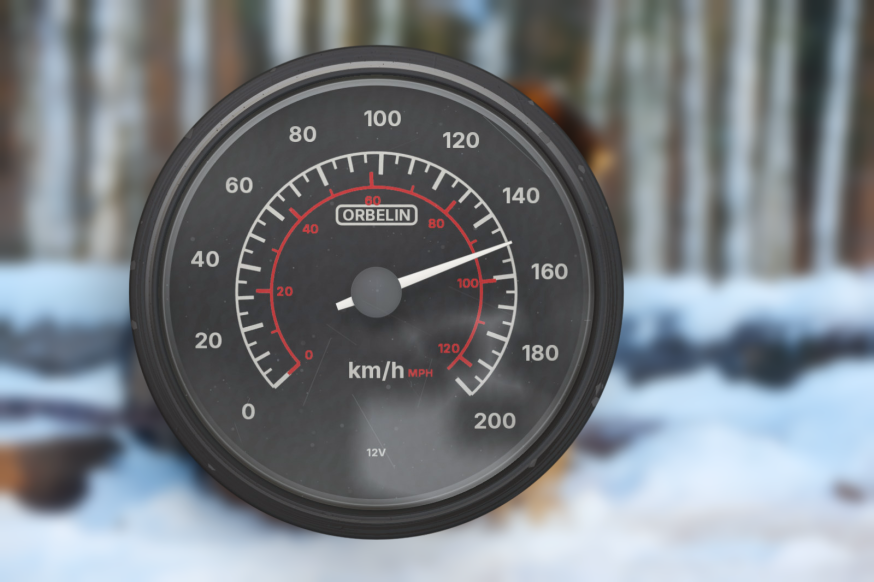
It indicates 150 km/h
